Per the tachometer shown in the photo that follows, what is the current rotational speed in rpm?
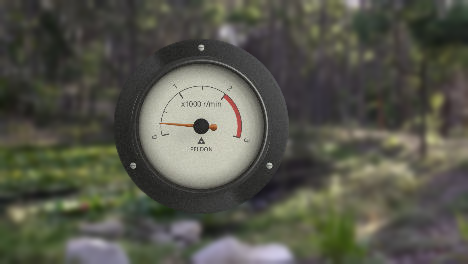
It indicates 250 rpm
